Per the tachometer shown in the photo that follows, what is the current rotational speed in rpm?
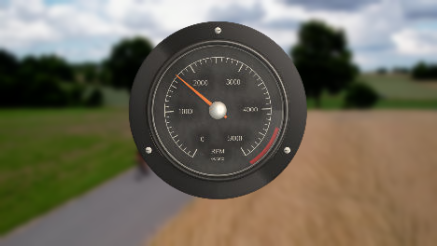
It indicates 1700 rpm
